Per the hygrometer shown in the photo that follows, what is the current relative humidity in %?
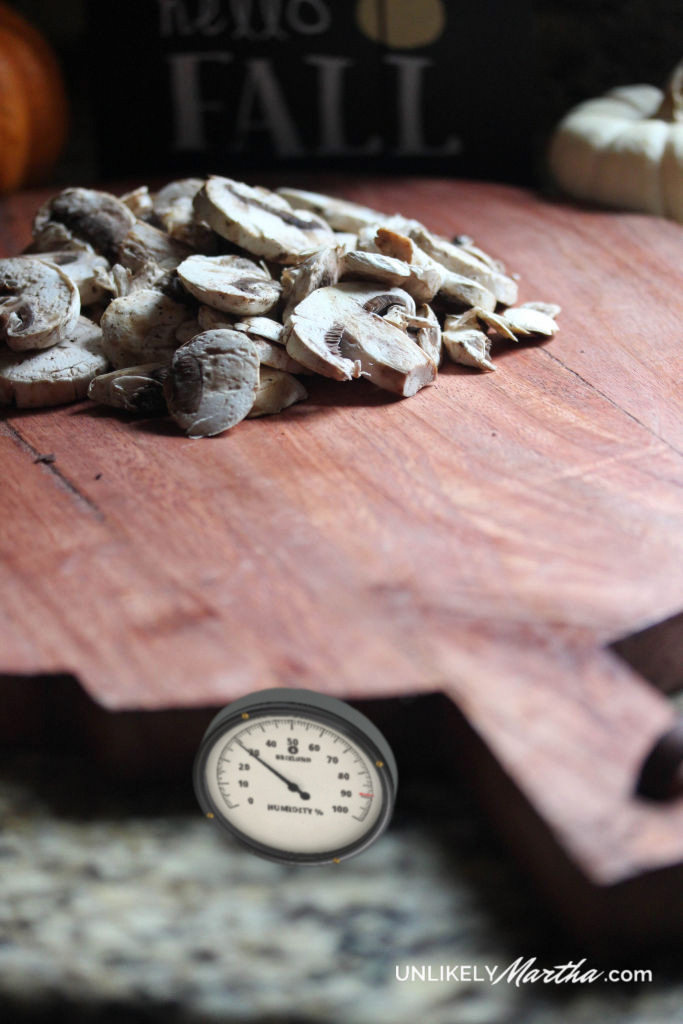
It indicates 30 %
